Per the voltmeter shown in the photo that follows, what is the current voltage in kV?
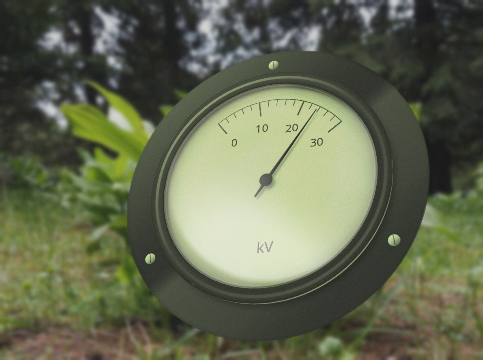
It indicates 24 kV
